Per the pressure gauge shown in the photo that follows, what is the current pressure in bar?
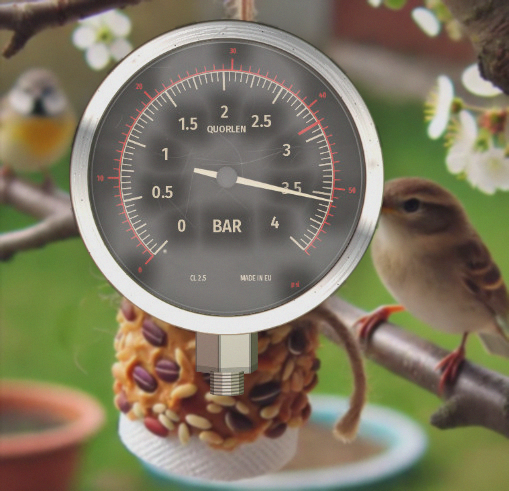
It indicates 3.55 bar
